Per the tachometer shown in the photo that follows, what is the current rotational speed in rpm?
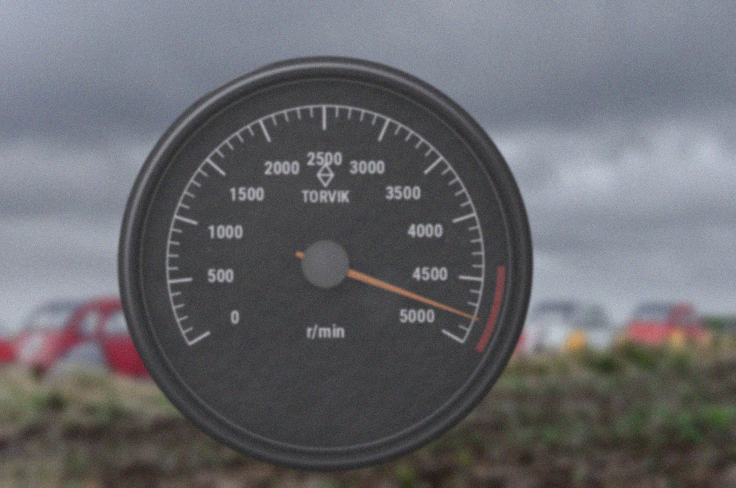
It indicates 4800 rpm
